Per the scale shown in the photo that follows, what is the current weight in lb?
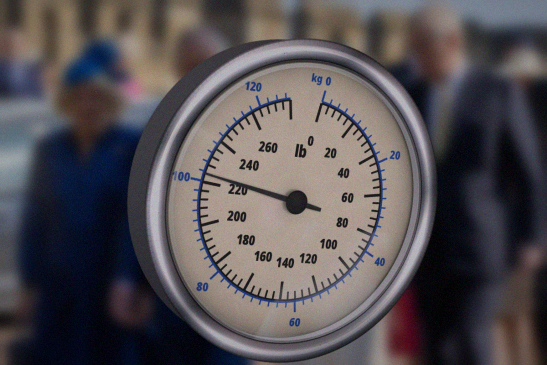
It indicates 224 lb
